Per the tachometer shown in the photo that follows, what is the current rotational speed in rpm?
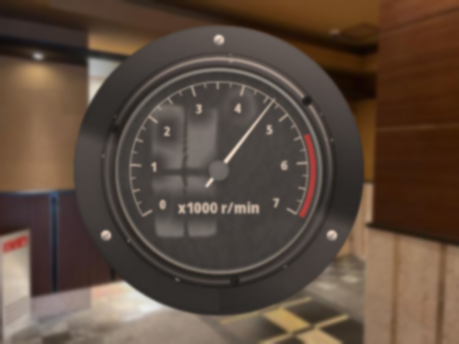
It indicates 4625 rpm
